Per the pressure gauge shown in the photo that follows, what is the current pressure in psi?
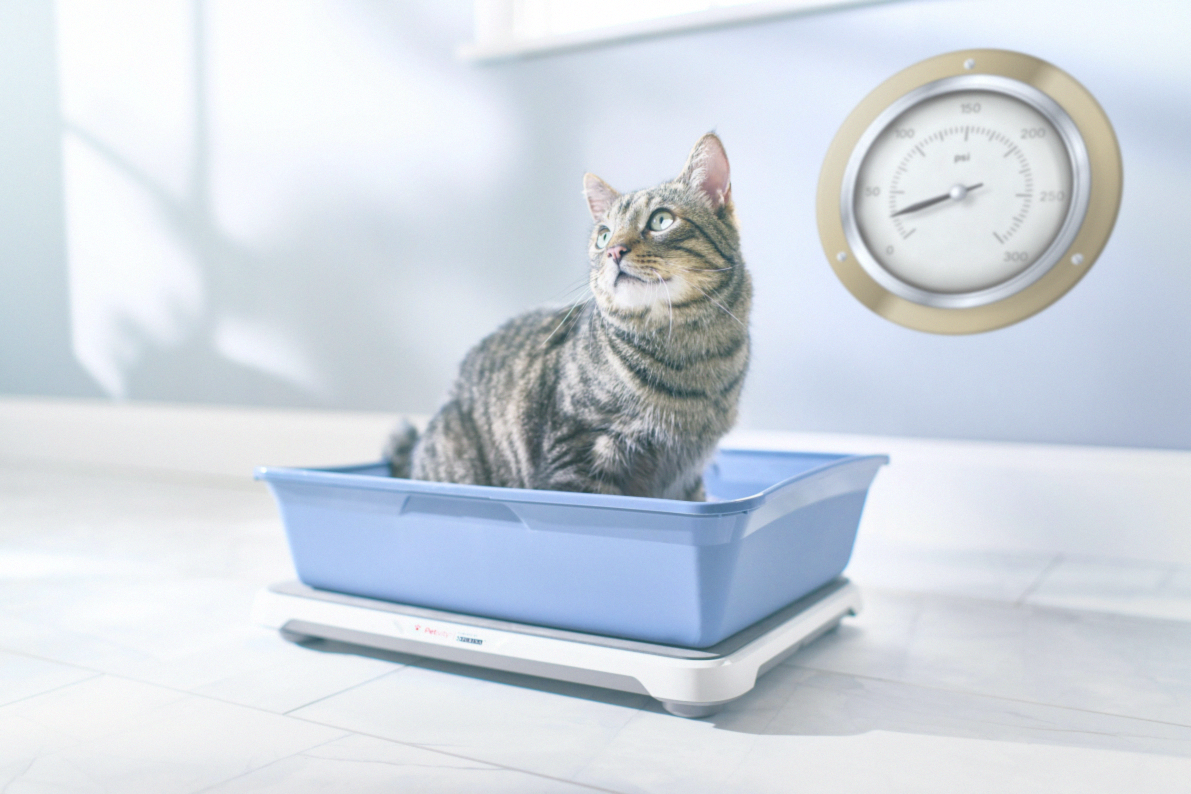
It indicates 25 psi
